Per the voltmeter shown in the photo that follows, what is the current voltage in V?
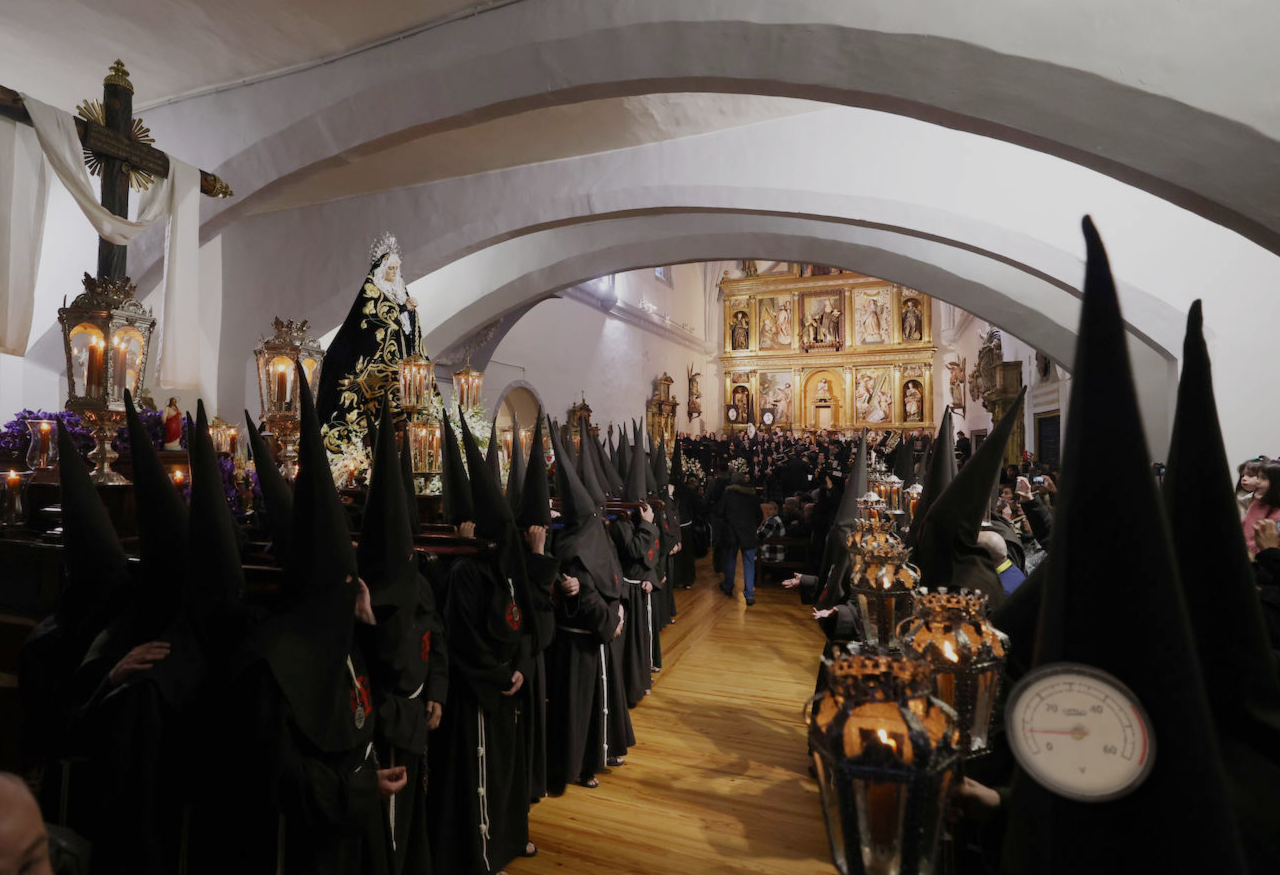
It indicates 7.5 V
